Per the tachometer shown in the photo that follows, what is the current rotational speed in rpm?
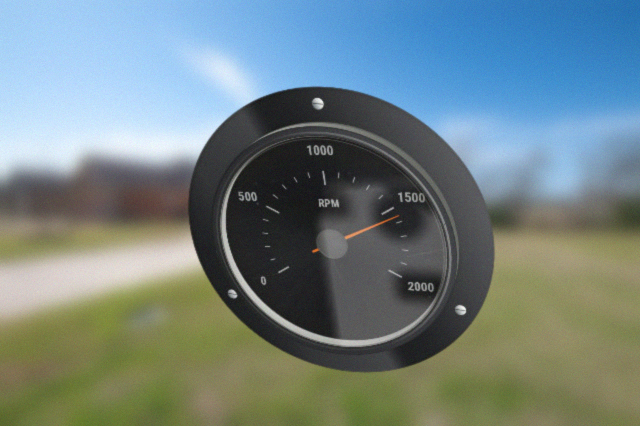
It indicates 1550 rpm
